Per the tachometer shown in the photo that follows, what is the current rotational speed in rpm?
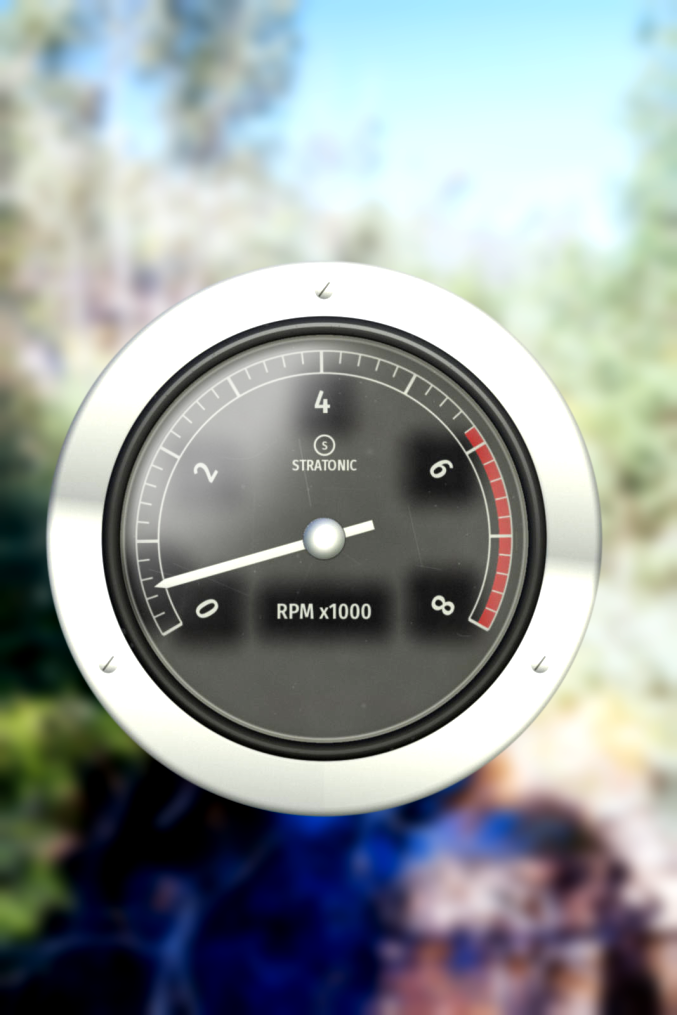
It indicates 500 rpm
